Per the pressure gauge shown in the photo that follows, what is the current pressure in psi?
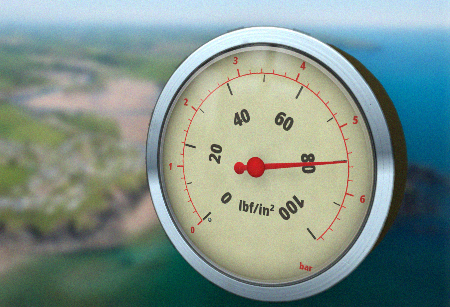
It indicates 80 psi
